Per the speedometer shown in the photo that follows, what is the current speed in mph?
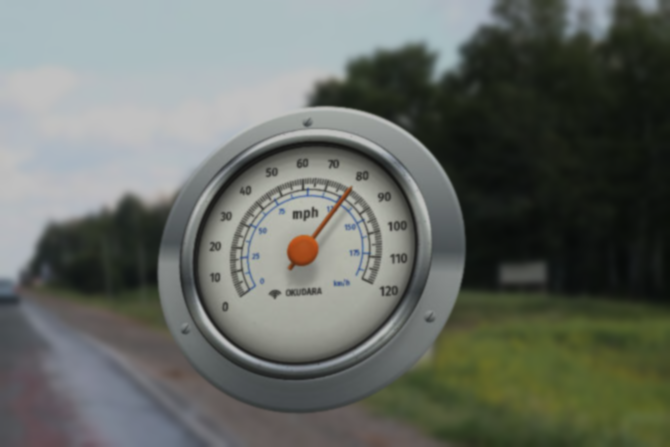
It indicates 80 mph
